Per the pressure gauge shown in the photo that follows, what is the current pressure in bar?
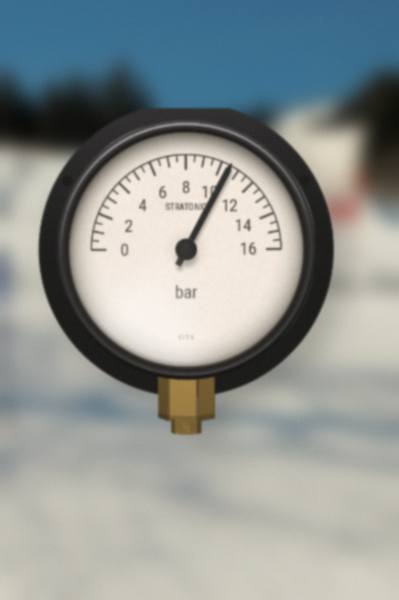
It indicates 10.5 bar
